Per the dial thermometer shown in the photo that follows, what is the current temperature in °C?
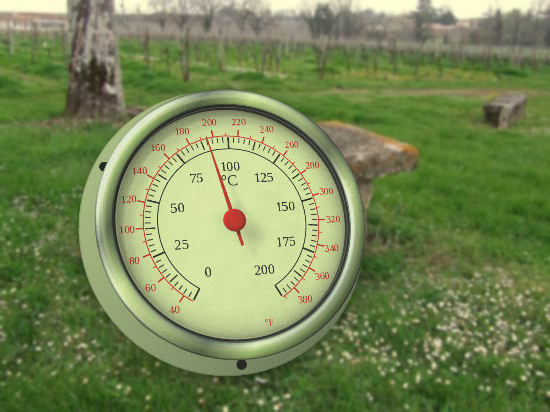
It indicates 90 °C
